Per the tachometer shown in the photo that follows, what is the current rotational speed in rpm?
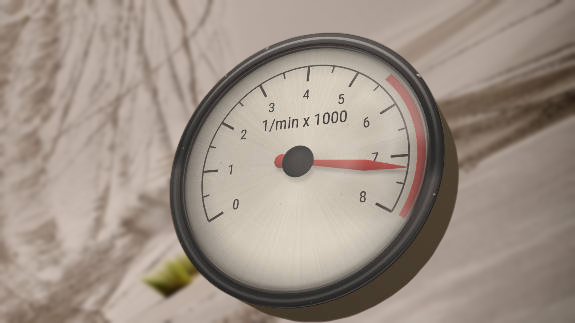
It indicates 7250 rpm
